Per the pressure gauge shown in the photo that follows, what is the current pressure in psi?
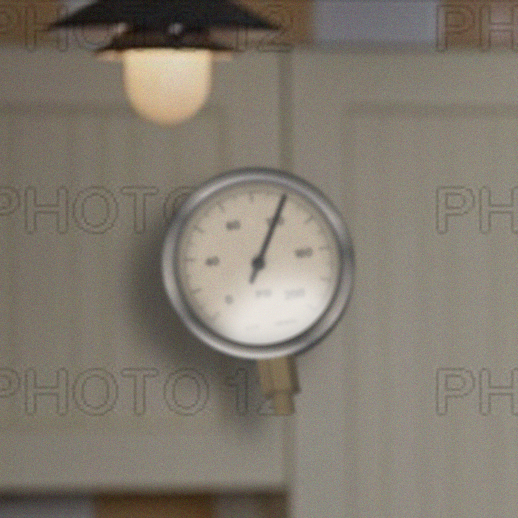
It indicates 120 psi
